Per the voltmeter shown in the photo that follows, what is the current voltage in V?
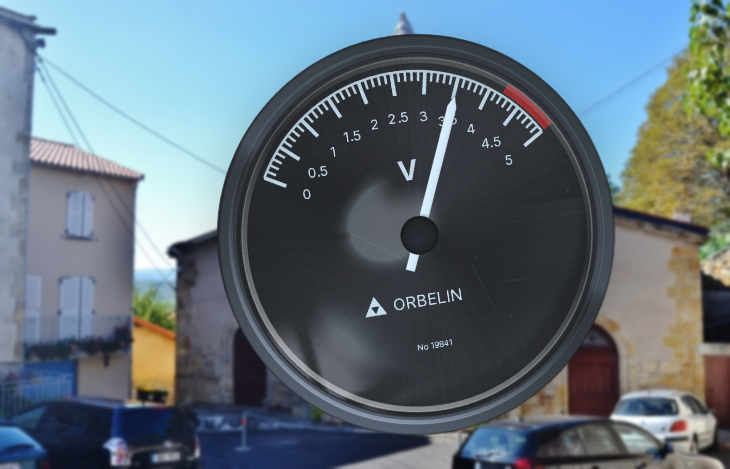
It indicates 3.5 V
